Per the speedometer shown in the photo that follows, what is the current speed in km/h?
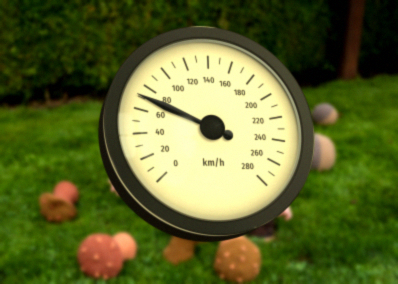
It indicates 70 km/h
